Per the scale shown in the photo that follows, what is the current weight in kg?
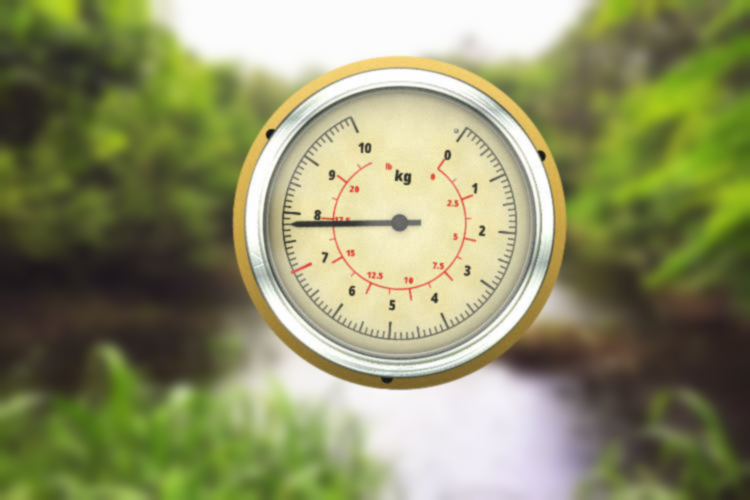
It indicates 7.8 kg
